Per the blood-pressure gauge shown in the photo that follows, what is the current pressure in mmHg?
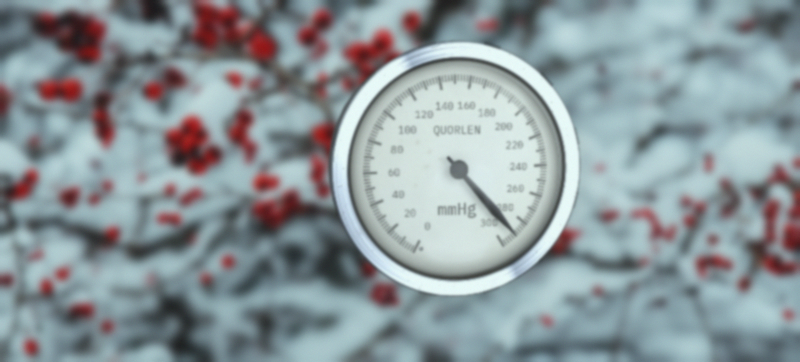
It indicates 290 mmHg
